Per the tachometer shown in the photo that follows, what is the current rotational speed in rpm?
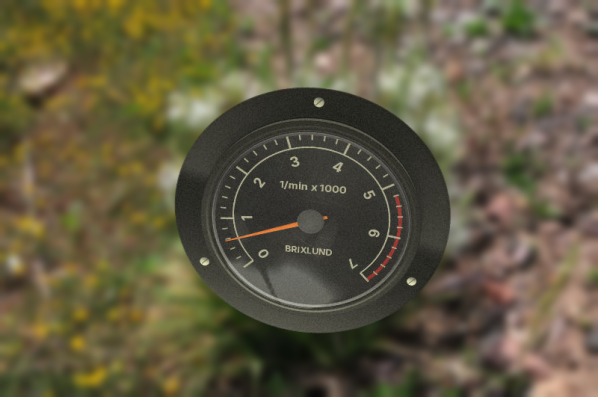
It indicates 600 rpm
